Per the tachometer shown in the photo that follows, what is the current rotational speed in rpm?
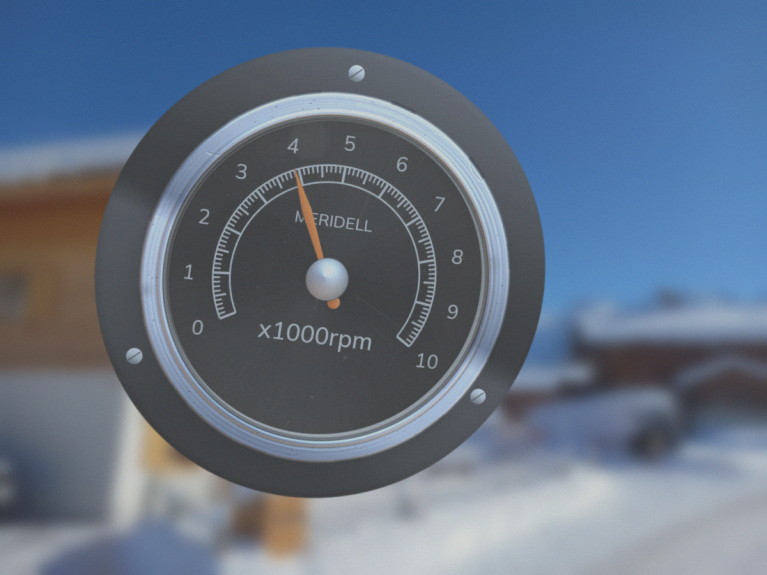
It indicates 3900 rpm
